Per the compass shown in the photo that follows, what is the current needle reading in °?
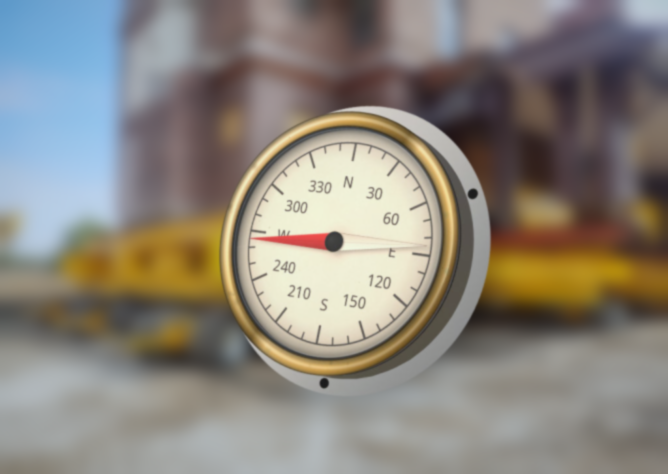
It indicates 265 °
